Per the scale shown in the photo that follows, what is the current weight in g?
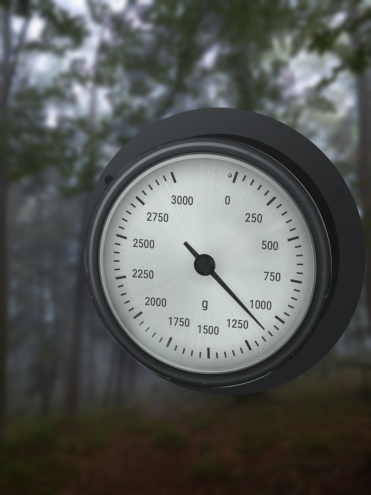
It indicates 1100 g
